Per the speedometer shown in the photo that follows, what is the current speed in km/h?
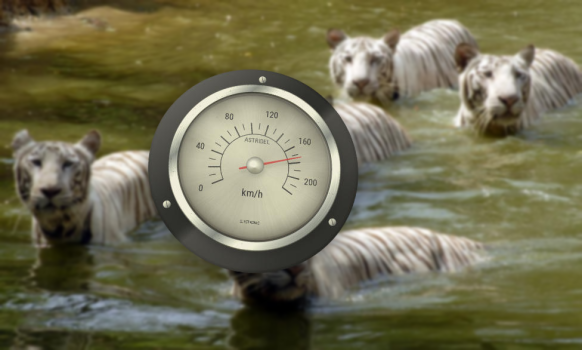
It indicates 175 km/h
